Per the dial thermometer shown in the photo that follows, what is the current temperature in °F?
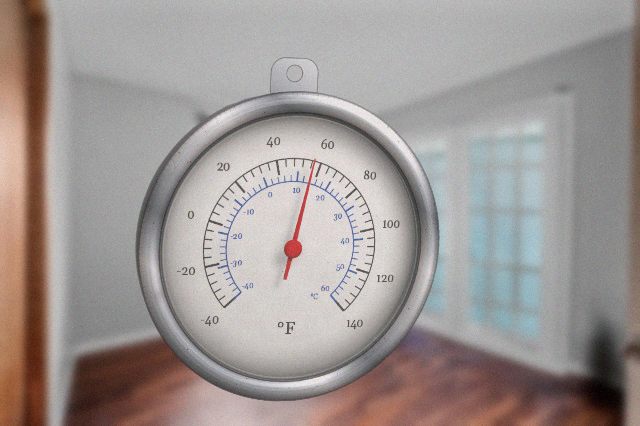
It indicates 56 °F
